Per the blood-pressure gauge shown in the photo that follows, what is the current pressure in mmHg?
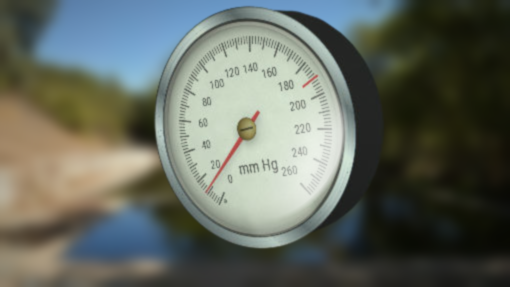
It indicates 10 mmHg
